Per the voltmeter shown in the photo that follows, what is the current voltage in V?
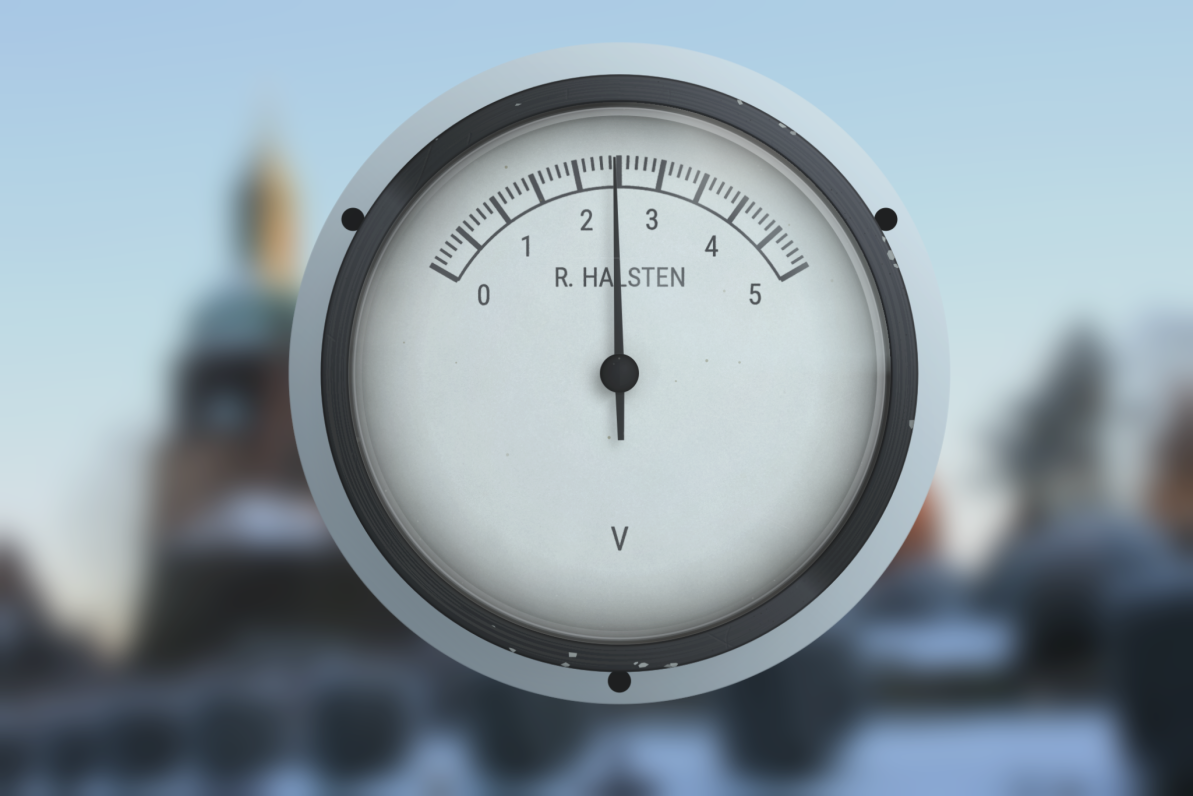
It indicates 2.45 V
